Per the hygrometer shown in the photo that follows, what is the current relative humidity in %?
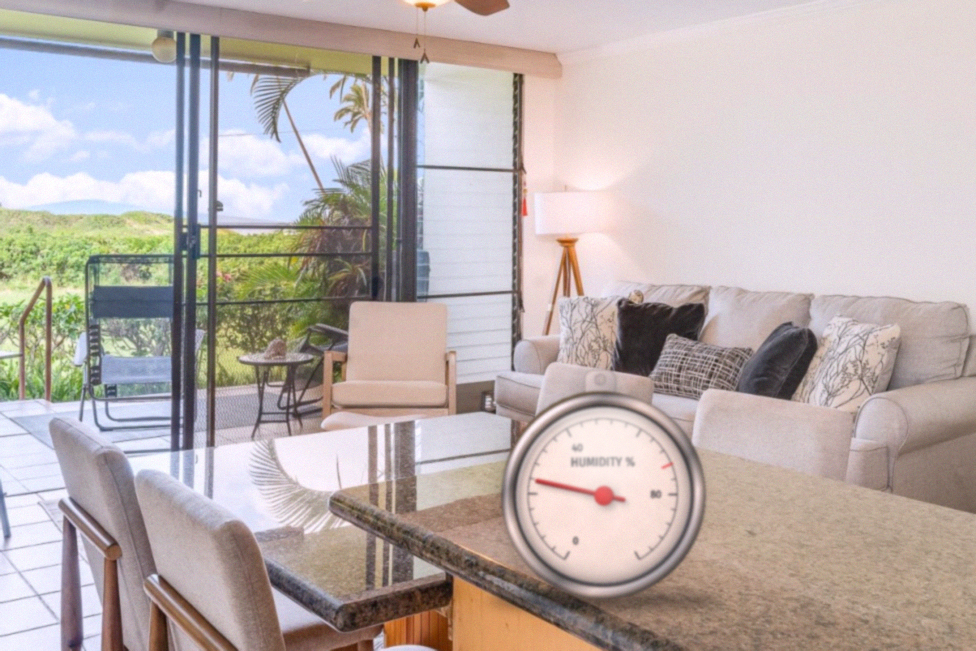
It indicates 24 %
